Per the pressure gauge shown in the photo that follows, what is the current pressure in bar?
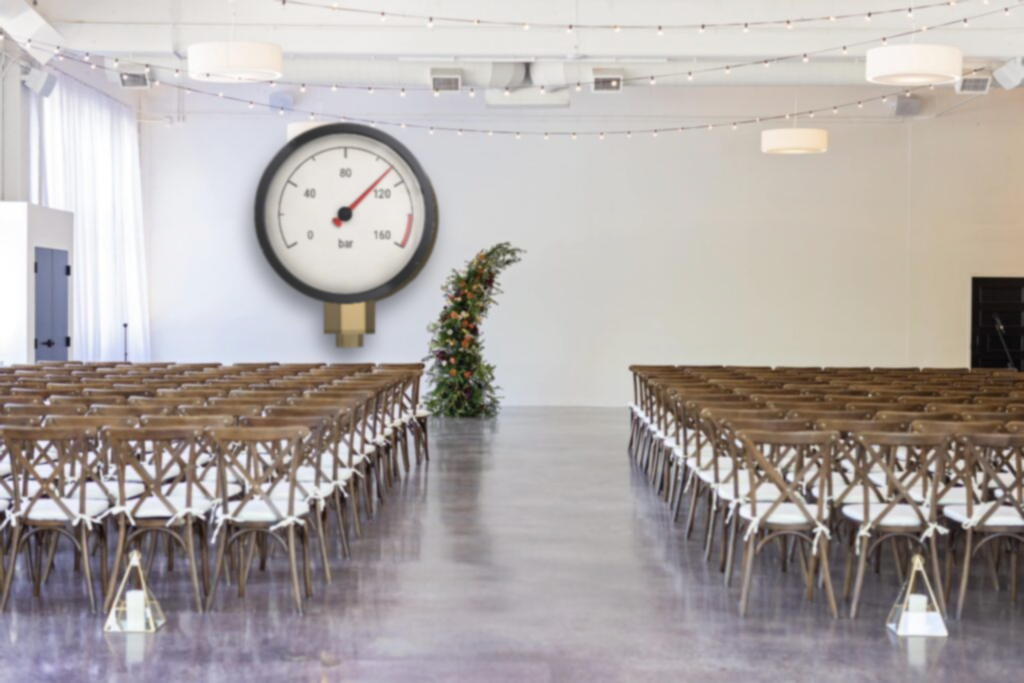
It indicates 110 bar
